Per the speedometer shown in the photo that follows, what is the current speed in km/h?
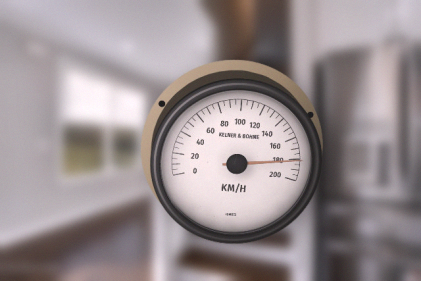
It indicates 180 km/h
